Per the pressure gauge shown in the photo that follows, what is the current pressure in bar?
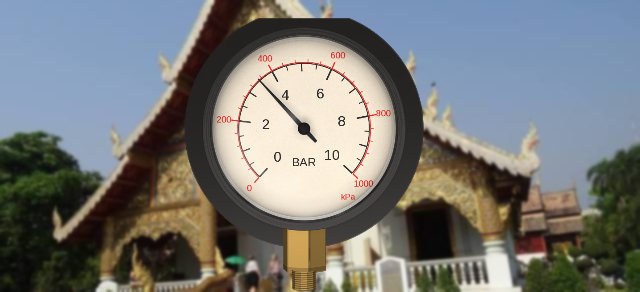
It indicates 3.5 bar
